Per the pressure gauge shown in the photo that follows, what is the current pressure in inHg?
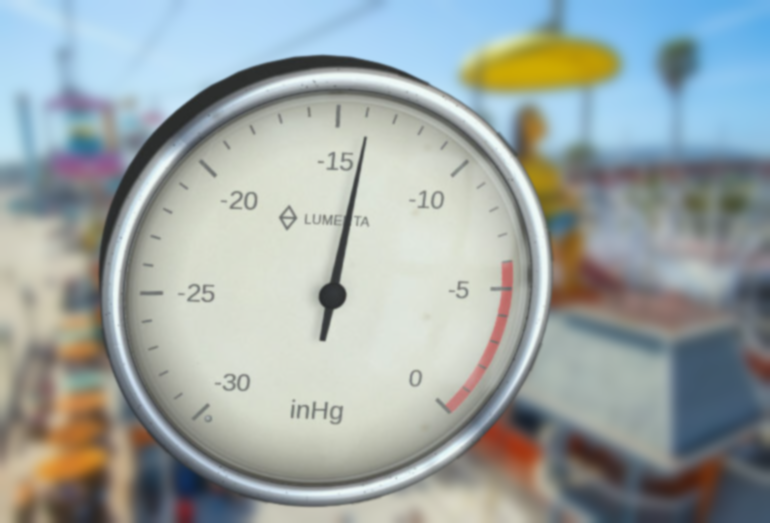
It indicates -14 inHg
